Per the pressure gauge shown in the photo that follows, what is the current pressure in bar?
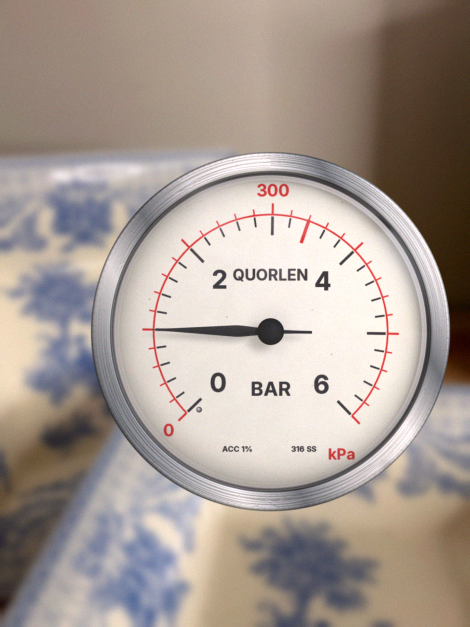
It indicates 1 bar
